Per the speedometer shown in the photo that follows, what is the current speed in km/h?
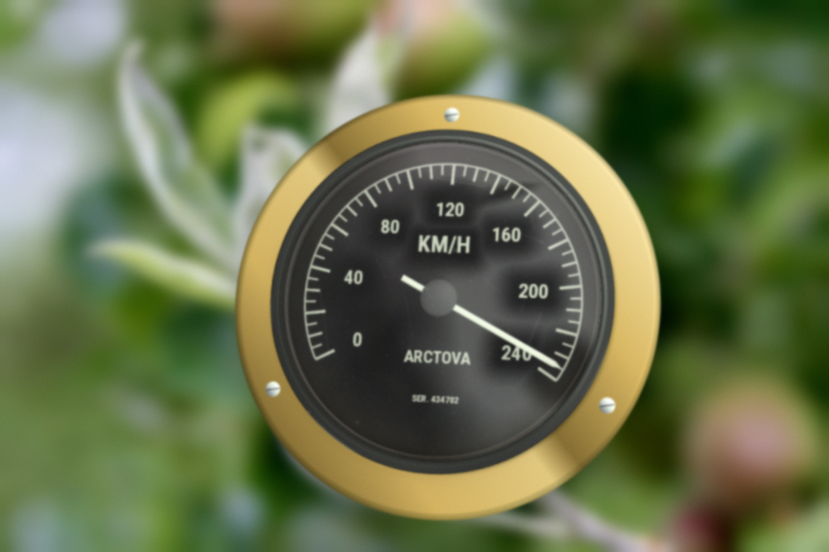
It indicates 235 km/h
